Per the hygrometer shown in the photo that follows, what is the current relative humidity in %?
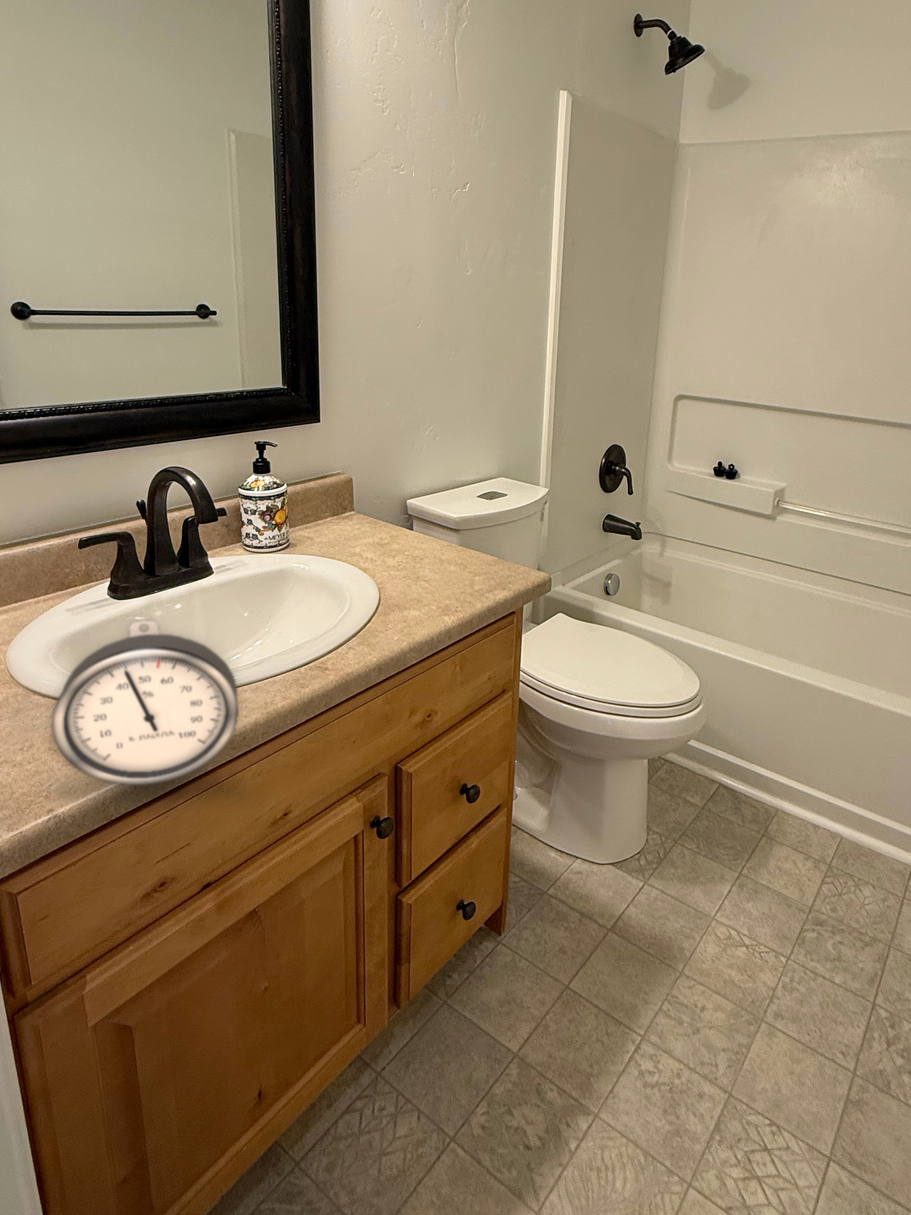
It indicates 45 %
